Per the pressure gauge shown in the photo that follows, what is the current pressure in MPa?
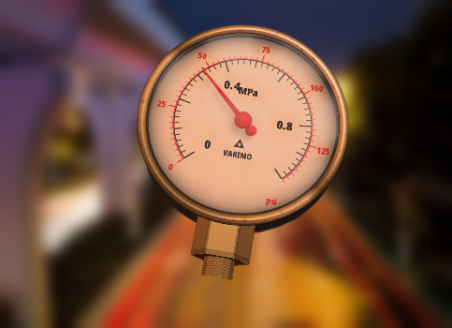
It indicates 0.32 MPa
